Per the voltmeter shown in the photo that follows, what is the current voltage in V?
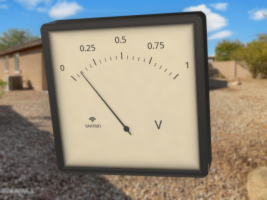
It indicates 0.1 V
